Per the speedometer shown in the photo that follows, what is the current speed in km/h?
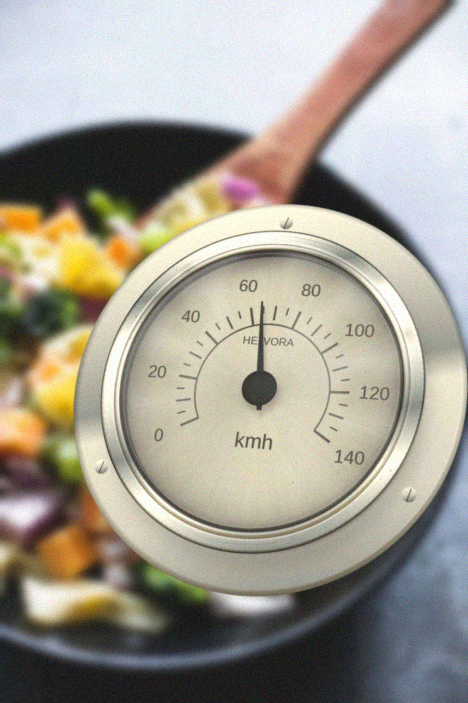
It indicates 65 km/h
